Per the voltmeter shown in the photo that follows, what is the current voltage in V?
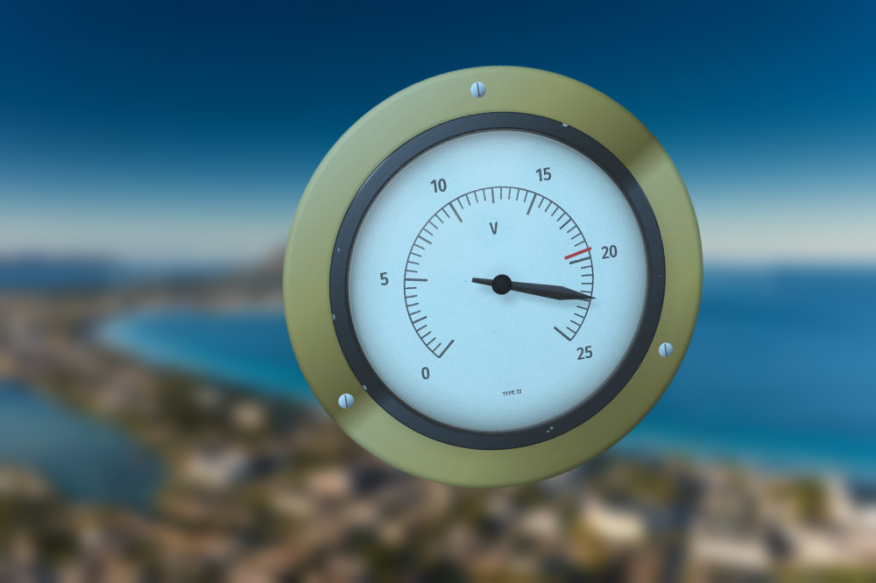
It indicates 22.25 V
